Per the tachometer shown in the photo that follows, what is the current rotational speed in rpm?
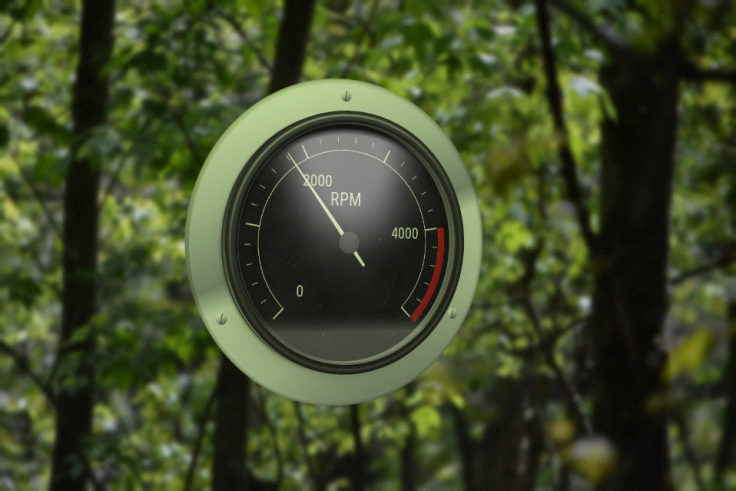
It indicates 1800 rpm
